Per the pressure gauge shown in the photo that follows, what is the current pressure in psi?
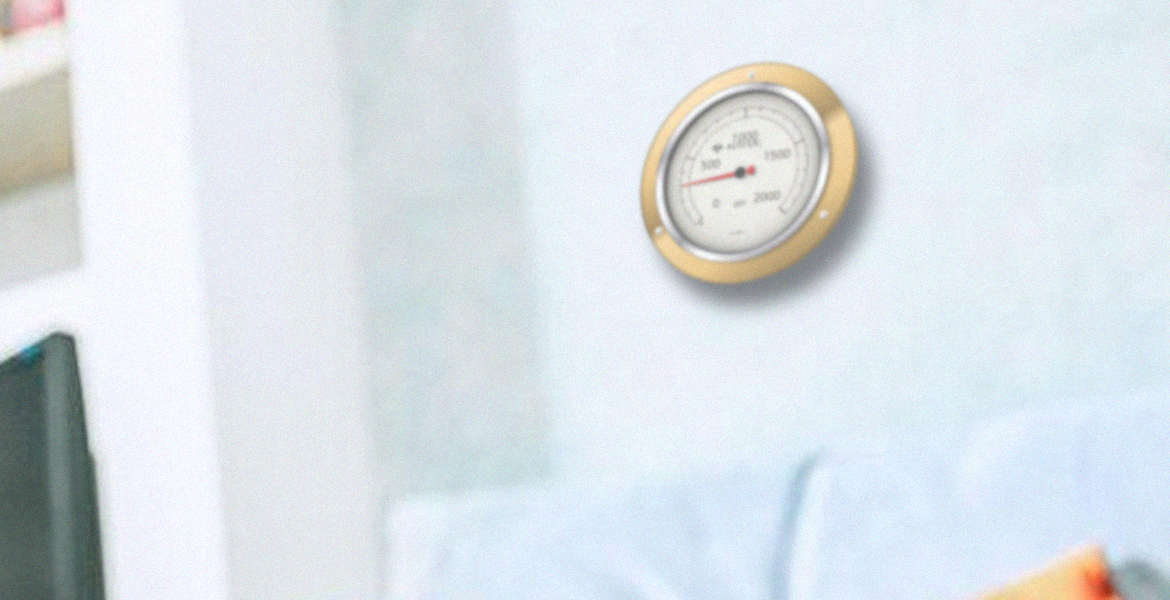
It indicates 300 psi
